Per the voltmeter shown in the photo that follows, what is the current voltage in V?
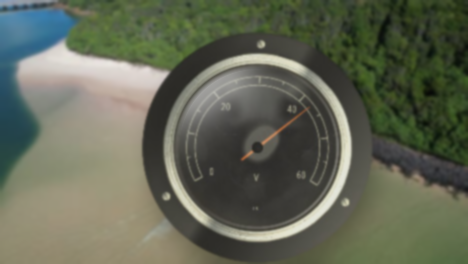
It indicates 42.5 V
